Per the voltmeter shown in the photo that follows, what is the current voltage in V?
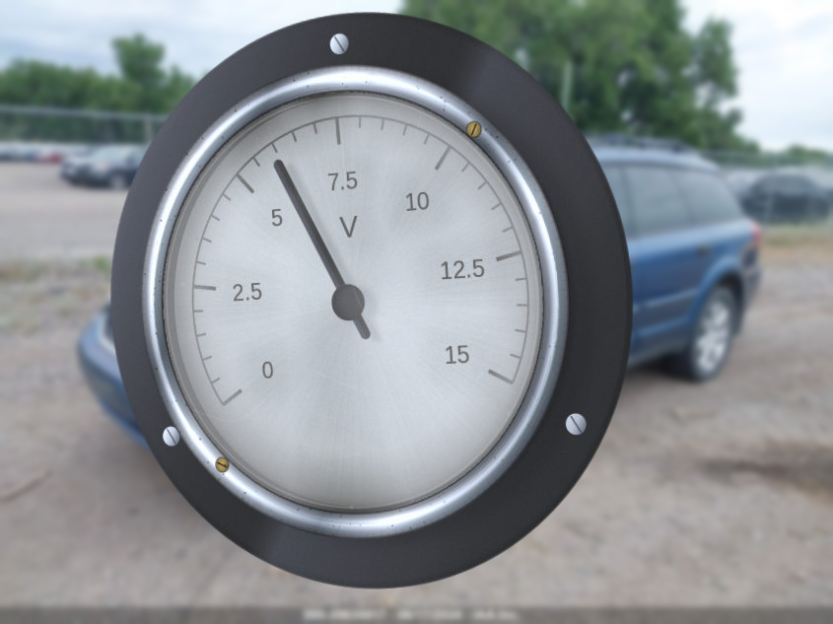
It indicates 6 V
